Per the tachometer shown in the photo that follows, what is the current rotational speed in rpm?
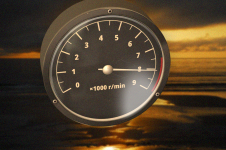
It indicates 8000 rpm
